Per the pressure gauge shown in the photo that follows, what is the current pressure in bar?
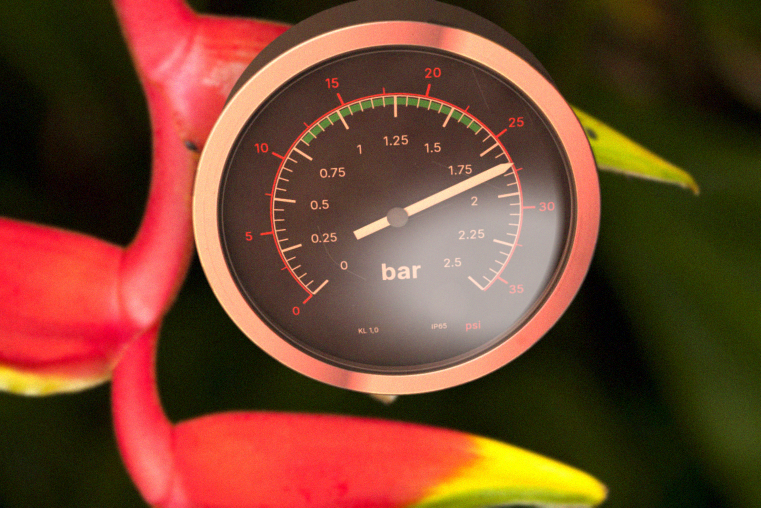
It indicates 1.85 bar
